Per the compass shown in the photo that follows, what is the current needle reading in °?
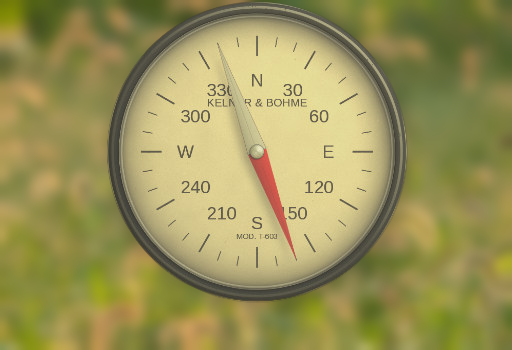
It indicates 160 °
